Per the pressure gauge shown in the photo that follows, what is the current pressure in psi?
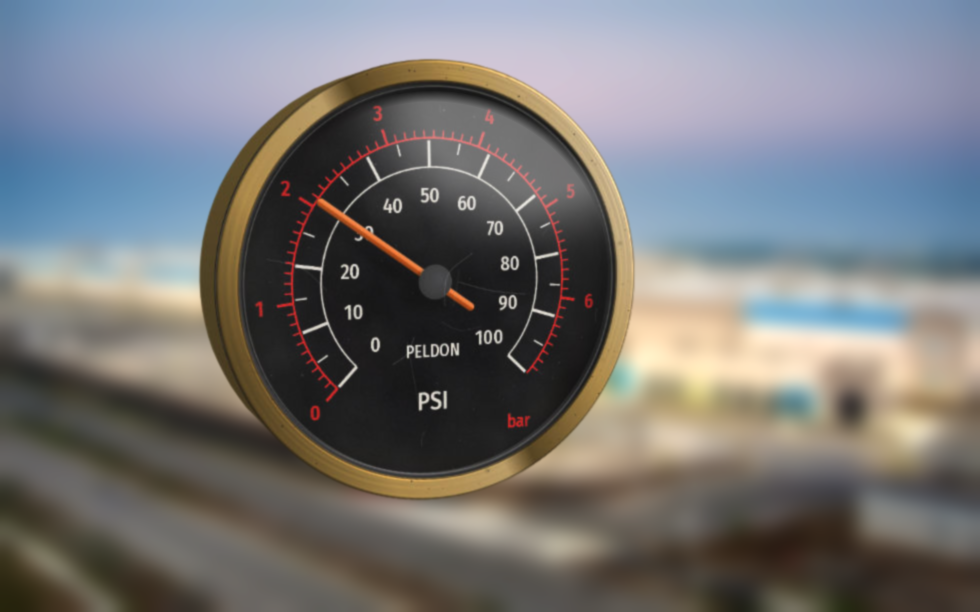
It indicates 30 psi
